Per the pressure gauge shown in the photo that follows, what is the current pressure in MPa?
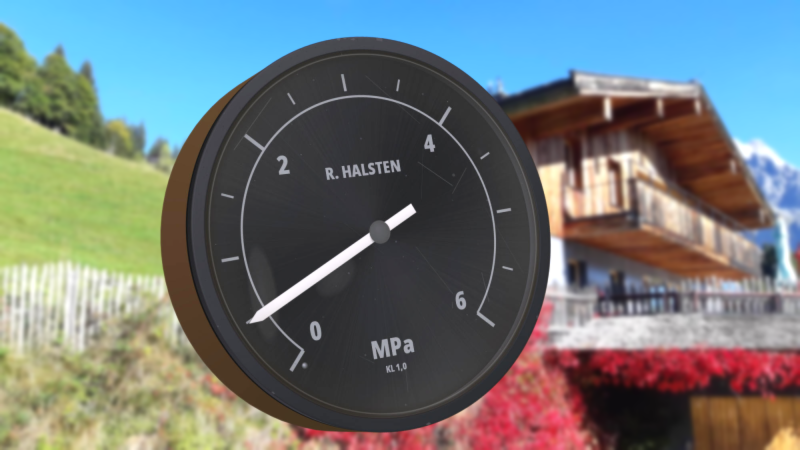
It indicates 0.5 MPa
